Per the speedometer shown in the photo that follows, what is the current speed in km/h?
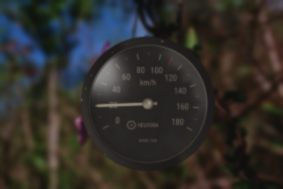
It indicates 20 km/h
